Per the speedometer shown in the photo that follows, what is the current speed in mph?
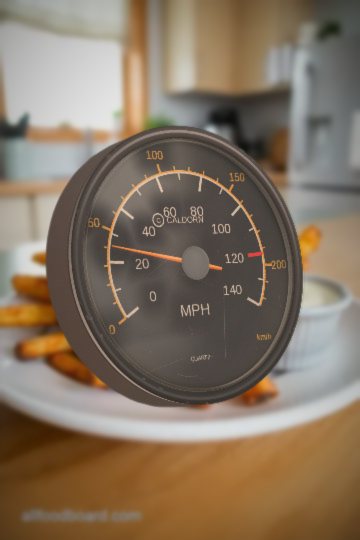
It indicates 25 mph
